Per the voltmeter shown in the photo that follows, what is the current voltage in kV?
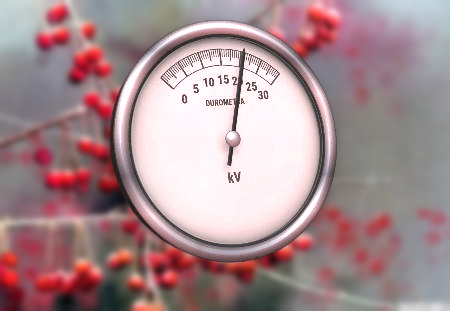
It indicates 20 kV
